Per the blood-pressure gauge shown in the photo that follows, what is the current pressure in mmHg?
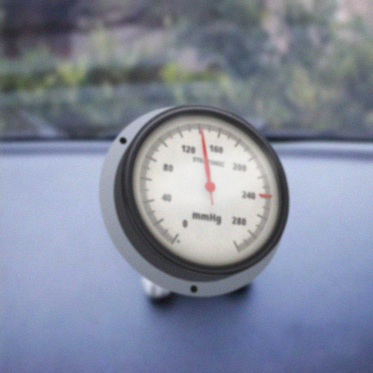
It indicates 140 mmHg
